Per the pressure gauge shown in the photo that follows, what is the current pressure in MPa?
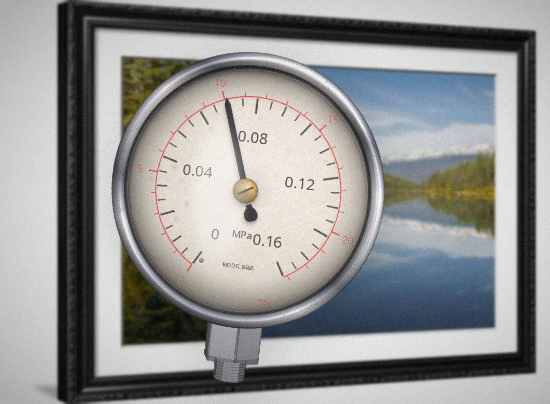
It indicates 0.07 MPa
